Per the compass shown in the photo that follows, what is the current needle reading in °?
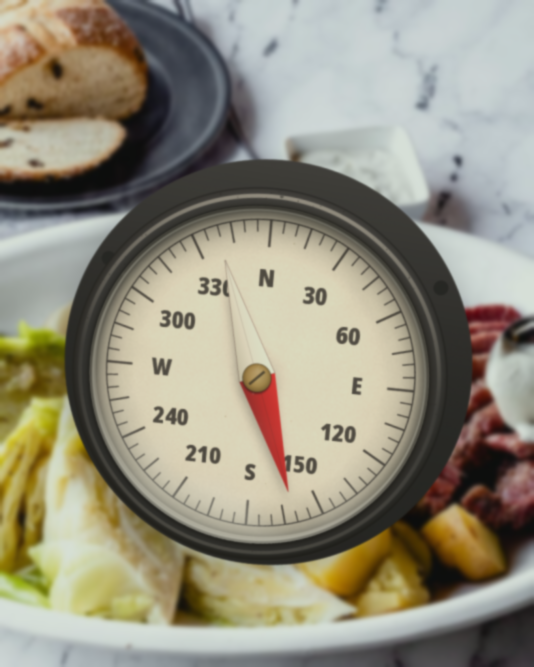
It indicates 160 °
